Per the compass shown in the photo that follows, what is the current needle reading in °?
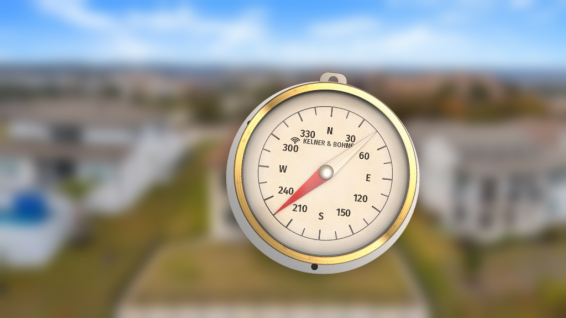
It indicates 225 °
